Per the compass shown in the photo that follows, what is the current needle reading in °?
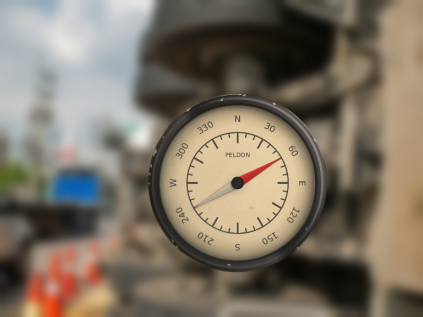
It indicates 60 °
